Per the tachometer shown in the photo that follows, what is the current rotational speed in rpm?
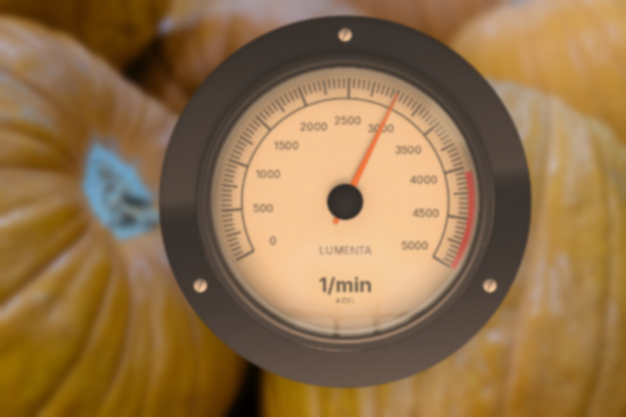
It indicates 3000 rpm
